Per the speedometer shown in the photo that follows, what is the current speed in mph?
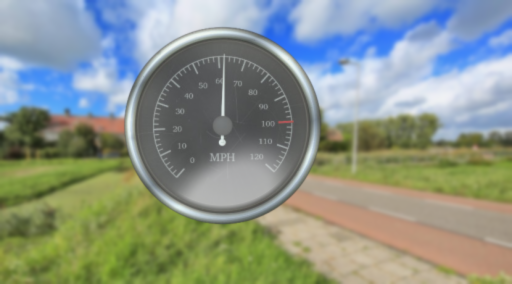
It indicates 62 mph
